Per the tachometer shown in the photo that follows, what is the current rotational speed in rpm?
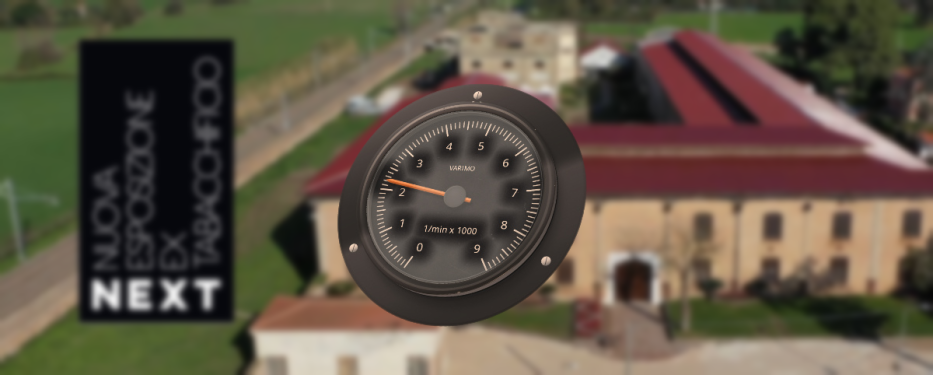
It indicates 2200 rpm
